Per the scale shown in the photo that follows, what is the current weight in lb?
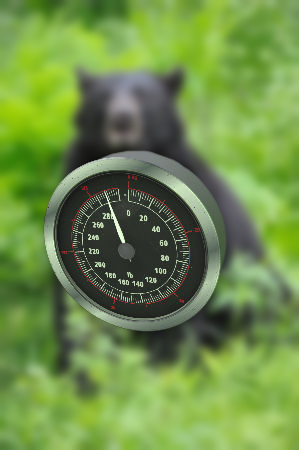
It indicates 290 lb
